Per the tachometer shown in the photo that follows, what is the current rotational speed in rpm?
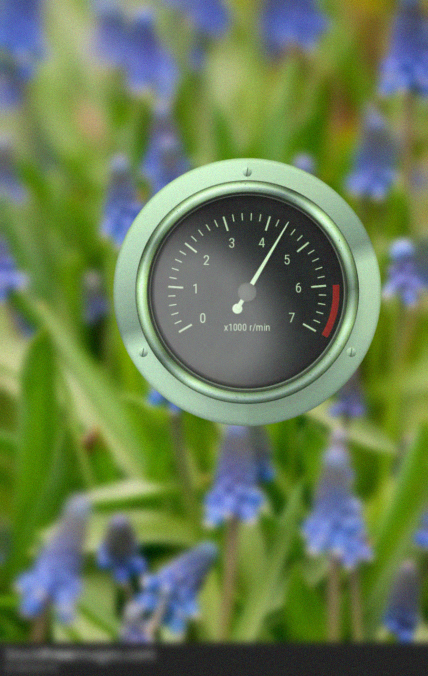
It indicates 4400 rpm
